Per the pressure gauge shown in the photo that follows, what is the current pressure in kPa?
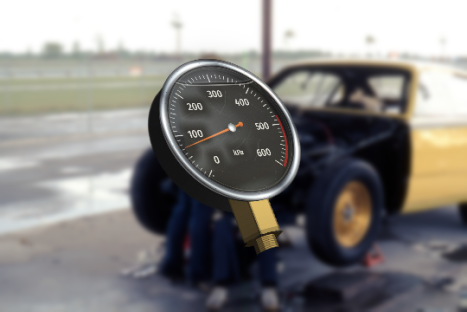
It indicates 70 kPa
